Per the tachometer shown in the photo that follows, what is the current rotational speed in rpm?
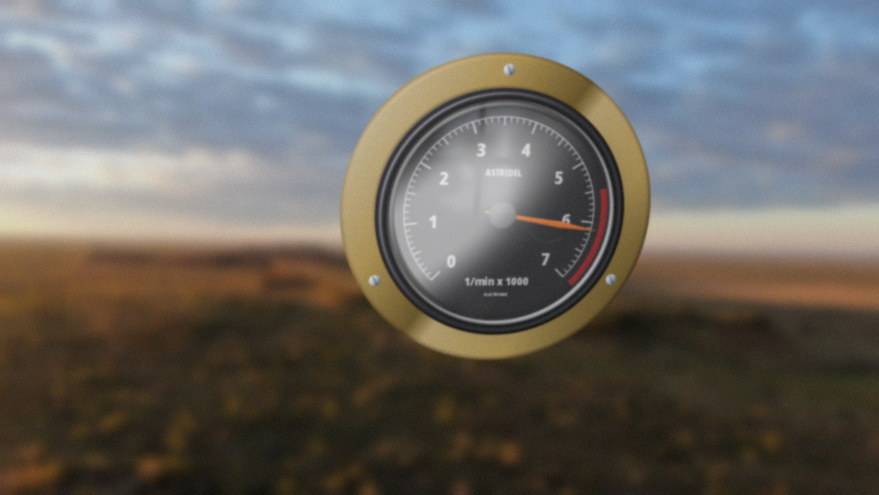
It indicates 6100 rpm
